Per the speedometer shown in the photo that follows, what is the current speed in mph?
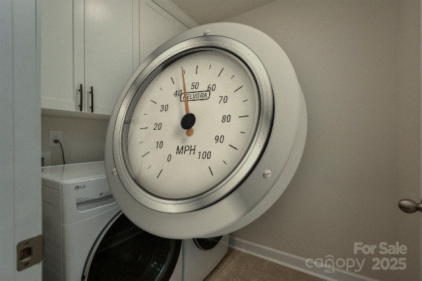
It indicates 45 mph
